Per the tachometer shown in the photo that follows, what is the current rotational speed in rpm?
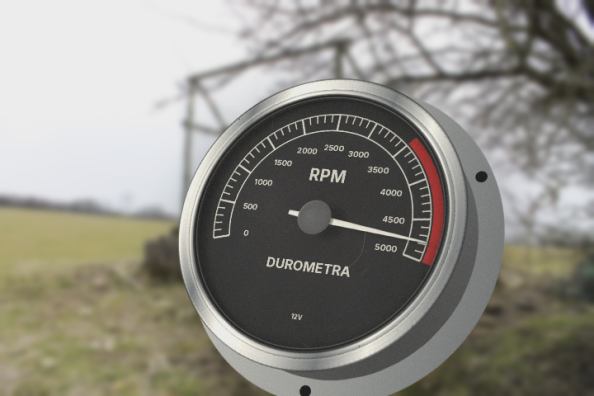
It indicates 4800 rpm
